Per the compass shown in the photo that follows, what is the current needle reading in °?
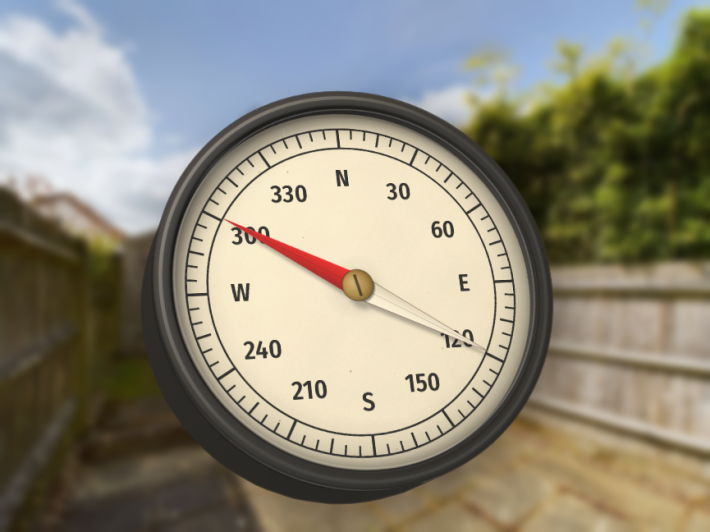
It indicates 300 °
